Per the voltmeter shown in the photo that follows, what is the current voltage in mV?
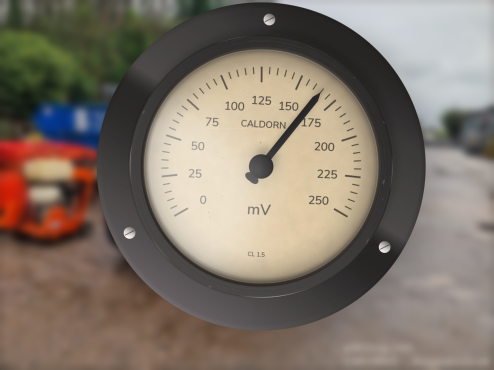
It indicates 165 mV
